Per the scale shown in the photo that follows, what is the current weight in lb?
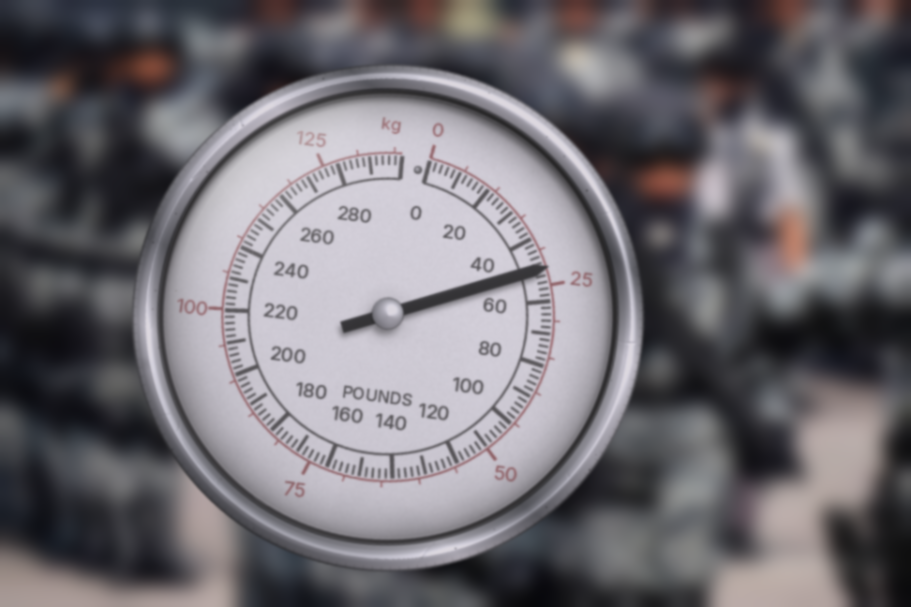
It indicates 50 lb
